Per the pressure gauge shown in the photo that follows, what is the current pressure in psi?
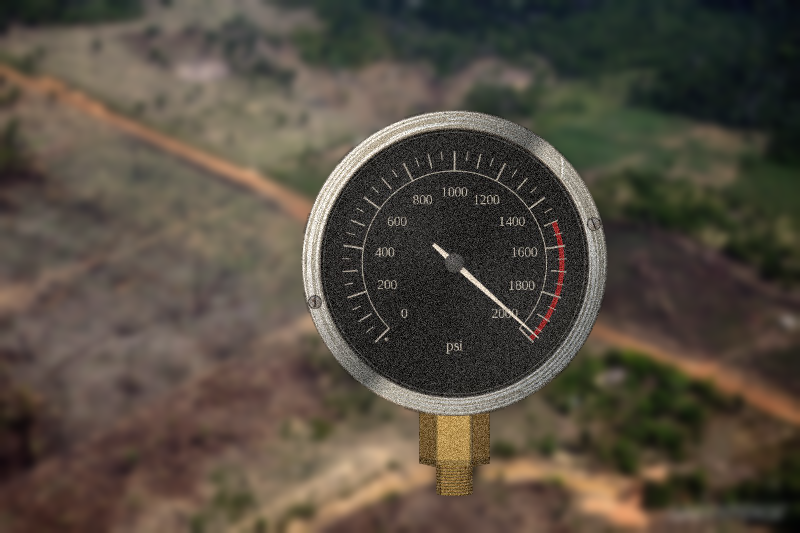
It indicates 1975 psi
